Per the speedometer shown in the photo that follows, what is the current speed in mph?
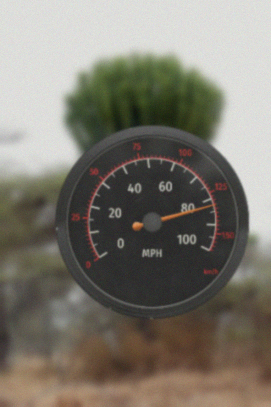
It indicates 82.5 mph
